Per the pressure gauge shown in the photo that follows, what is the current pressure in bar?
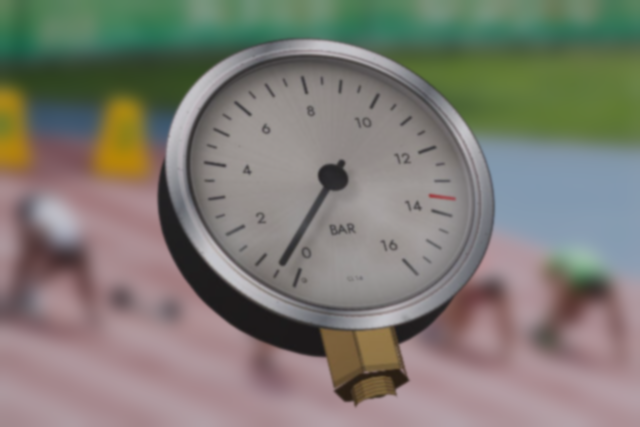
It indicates 0.5 bar
